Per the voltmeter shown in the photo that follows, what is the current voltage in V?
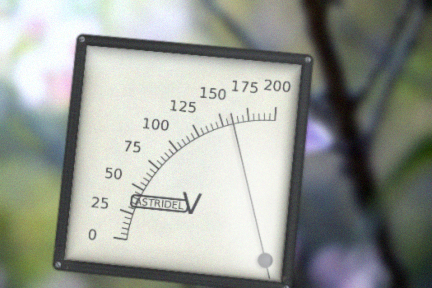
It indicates 160 V
